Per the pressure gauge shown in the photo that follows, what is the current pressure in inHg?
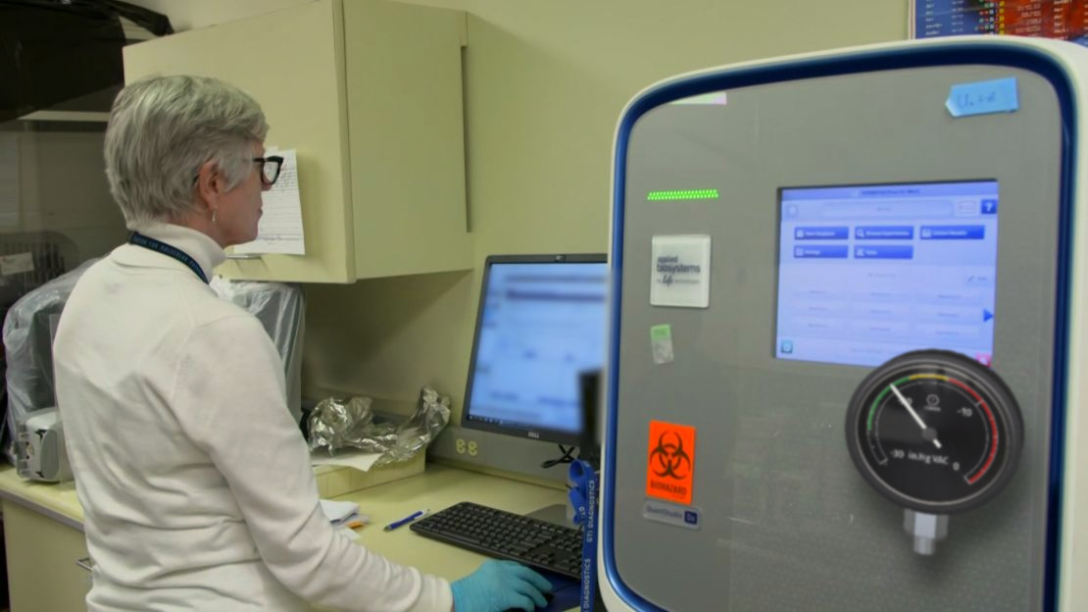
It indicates -20 inHg
